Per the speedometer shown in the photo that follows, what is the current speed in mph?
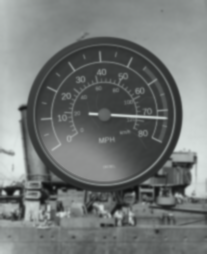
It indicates 72.5 mph
